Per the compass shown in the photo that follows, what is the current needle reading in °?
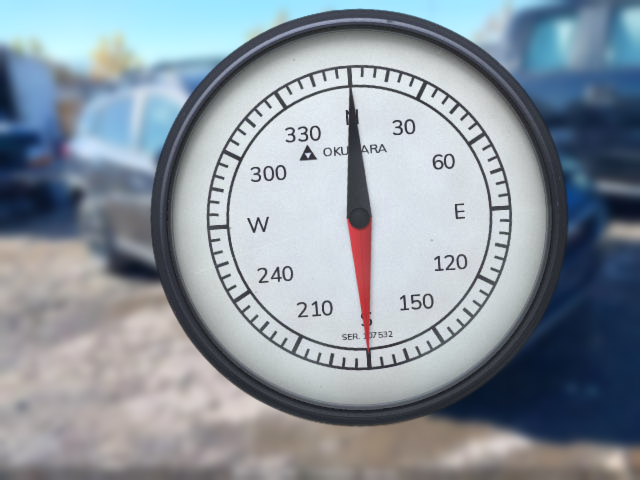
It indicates 180 °
